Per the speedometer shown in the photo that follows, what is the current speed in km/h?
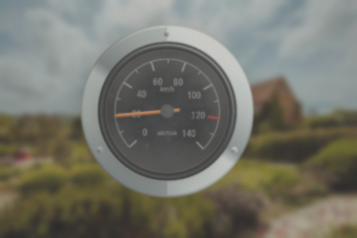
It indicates 20 km/h
